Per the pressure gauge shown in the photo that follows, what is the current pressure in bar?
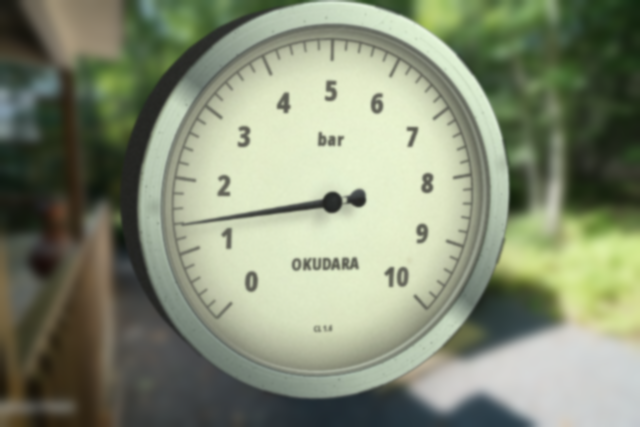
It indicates 1.4 bar
